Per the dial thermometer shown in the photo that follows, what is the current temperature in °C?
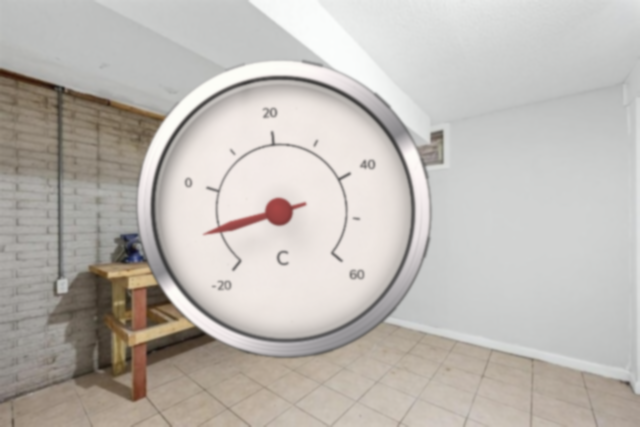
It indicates -10 °C
